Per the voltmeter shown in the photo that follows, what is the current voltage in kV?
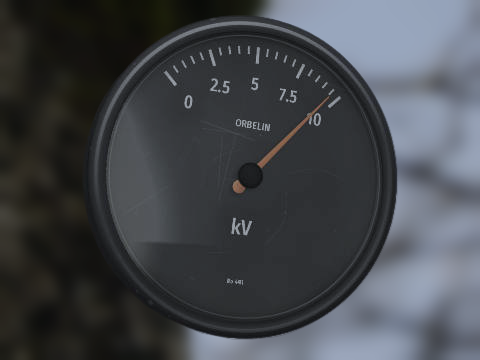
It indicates 9.5 kV
